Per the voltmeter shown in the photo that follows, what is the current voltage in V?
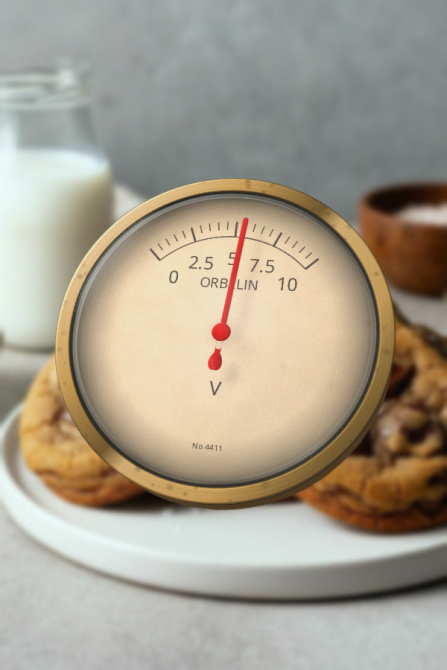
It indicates 5.5 V
